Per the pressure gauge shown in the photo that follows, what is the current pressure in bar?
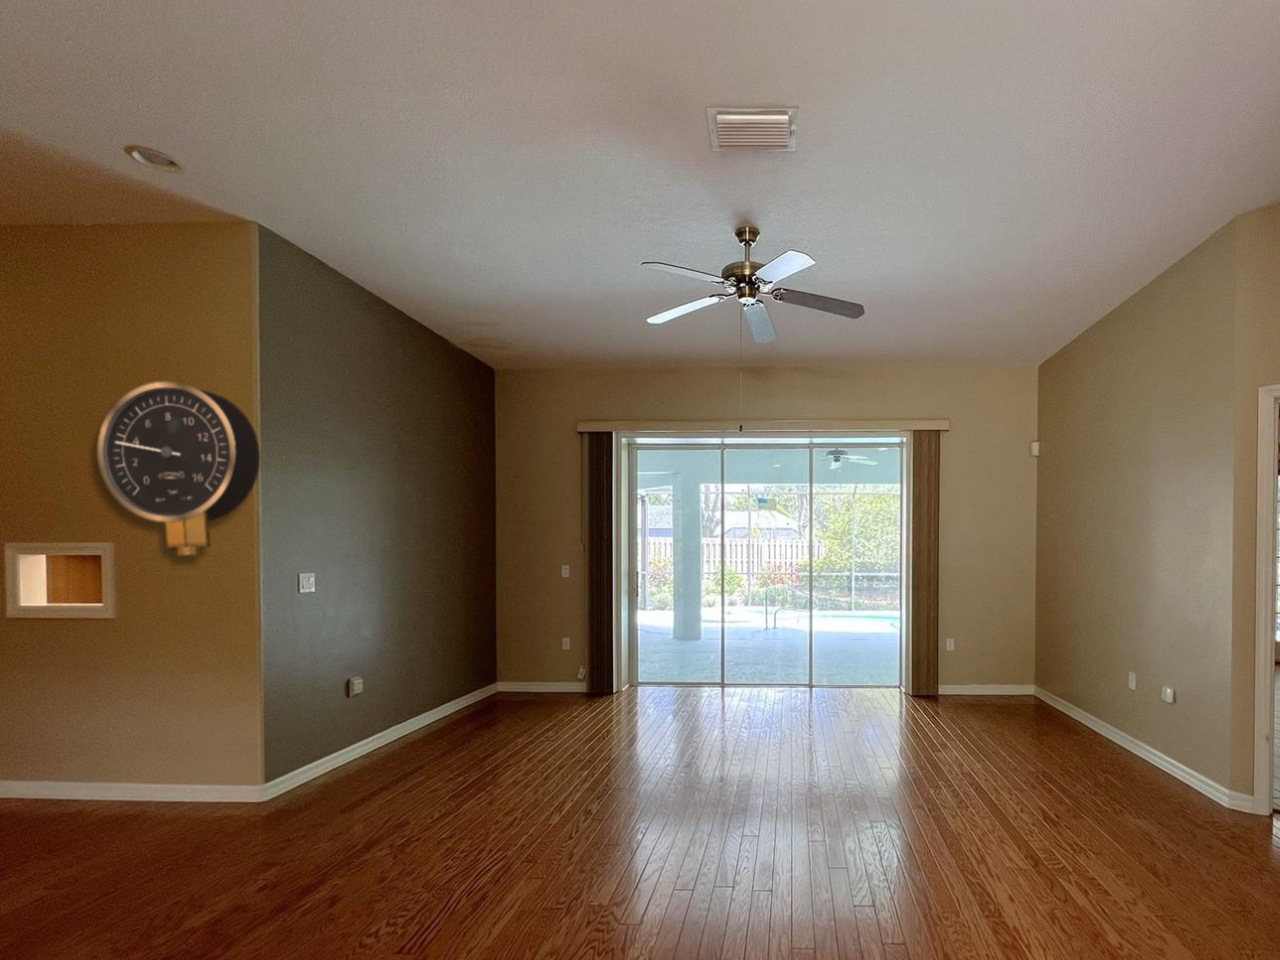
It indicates 3.5 bar
